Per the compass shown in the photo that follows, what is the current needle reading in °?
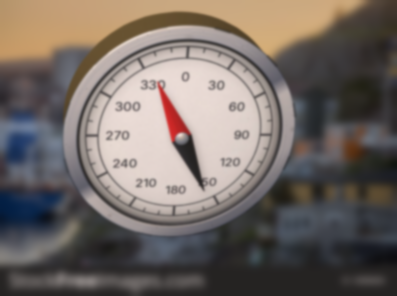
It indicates 335 °
